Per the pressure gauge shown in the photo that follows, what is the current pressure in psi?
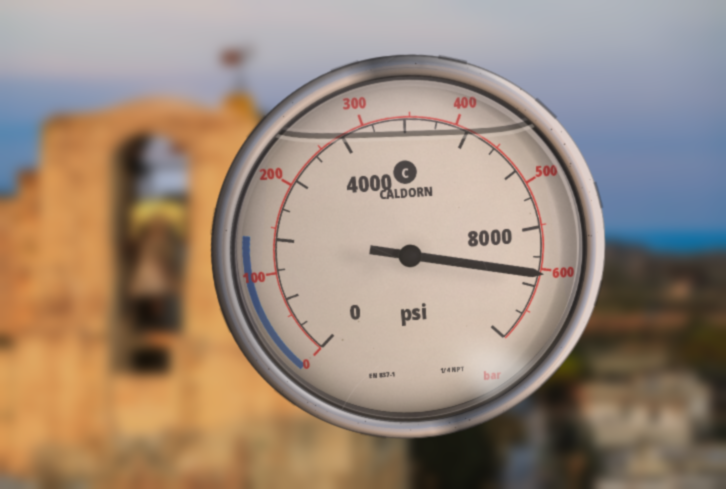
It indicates 8750 psi
